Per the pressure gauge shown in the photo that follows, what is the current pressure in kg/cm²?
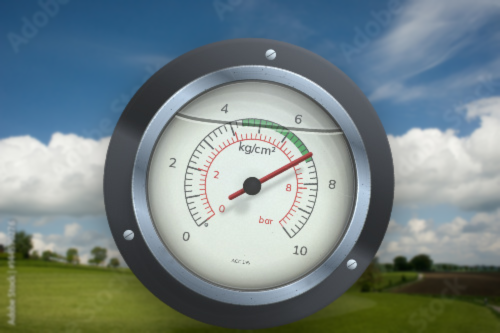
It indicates 7 kg/cm²
